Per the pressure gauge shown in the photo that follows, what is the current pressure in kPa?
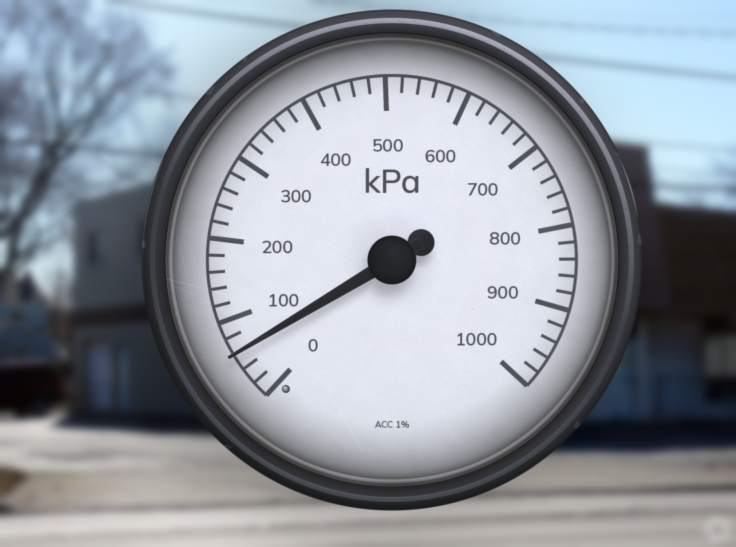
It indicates 60 kPa
